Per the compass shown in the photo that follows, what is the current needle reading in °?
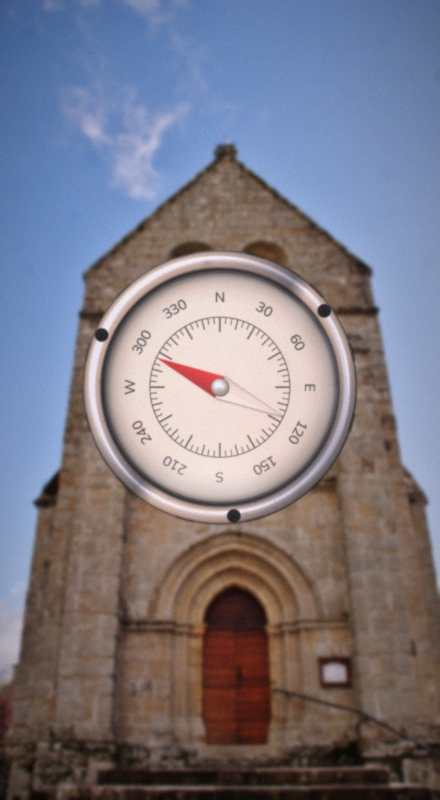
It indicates 295 °
